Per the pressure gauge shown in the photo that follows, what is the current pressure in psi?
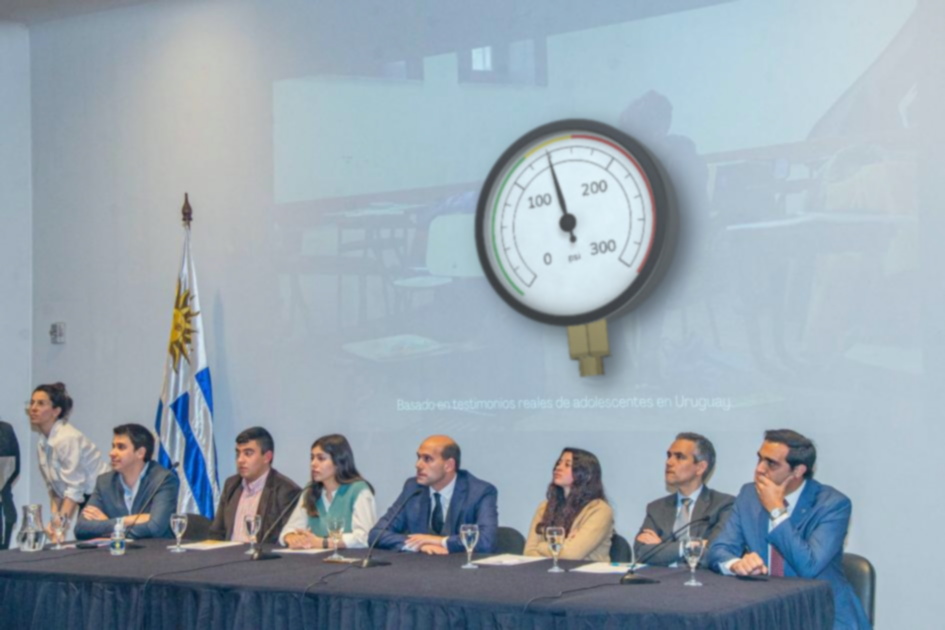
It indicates 140 psi
